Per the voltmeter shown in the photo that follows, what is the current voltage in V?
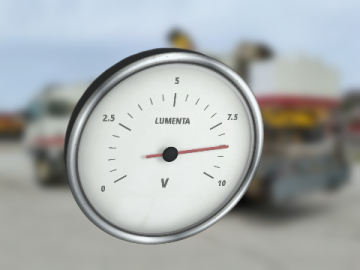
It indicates 8.5 V
